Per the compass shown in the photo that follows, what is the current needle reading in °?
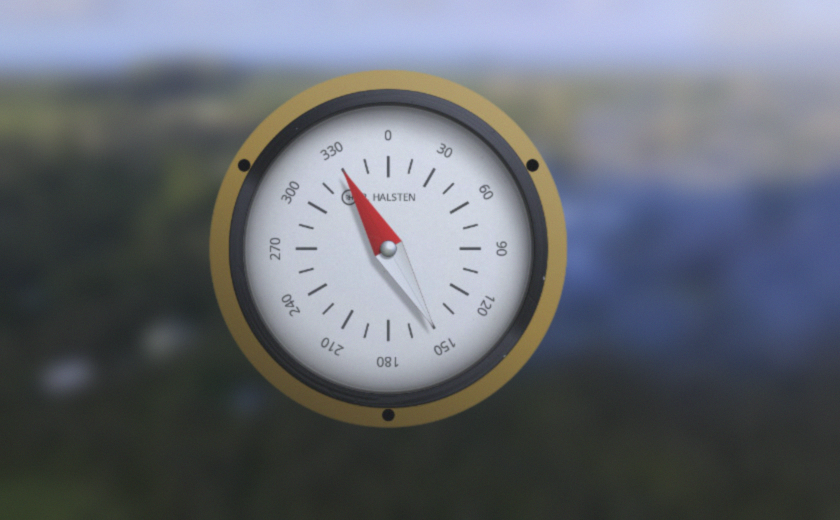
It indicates 330 °
